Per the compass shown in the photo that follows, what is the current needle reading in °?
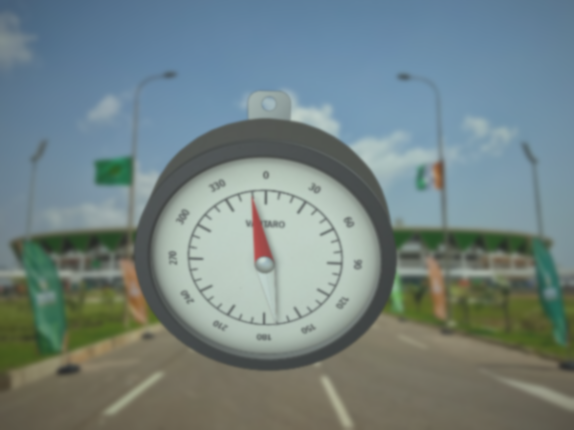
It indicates 350 °
